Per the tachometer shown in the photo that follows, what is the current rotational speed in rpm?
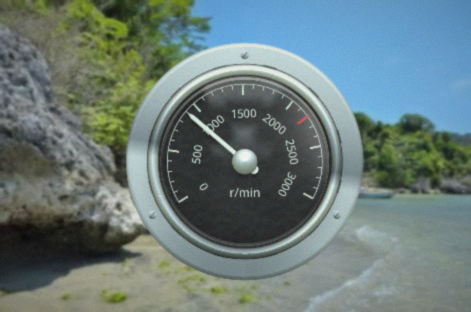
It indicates 900 rpm
